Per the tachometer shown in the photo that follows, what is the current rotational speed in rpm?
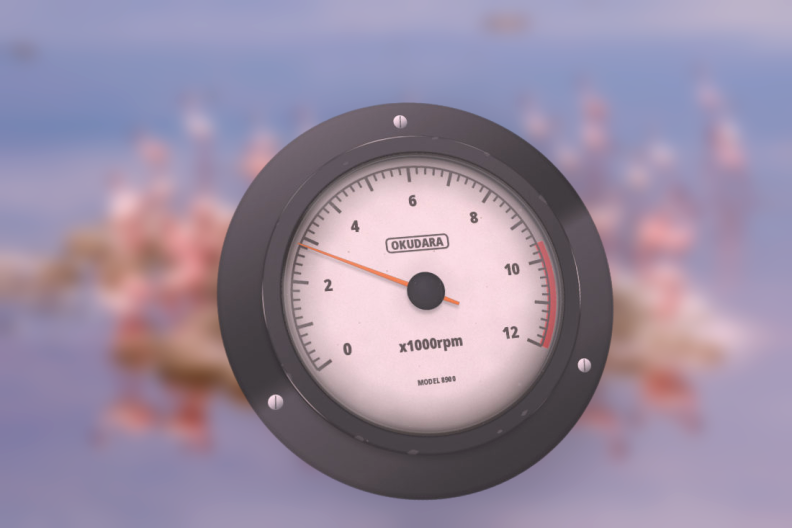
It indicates 2800 rpm
